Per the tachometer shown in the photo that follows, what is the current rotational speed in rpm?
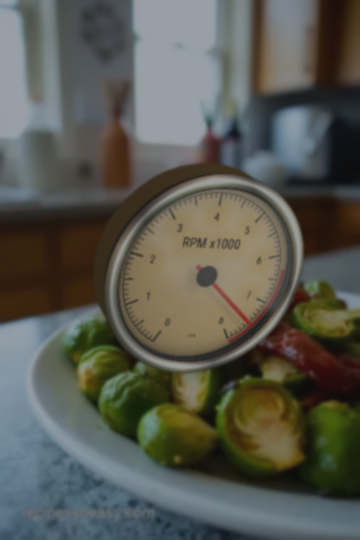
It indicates 7500 rpm
